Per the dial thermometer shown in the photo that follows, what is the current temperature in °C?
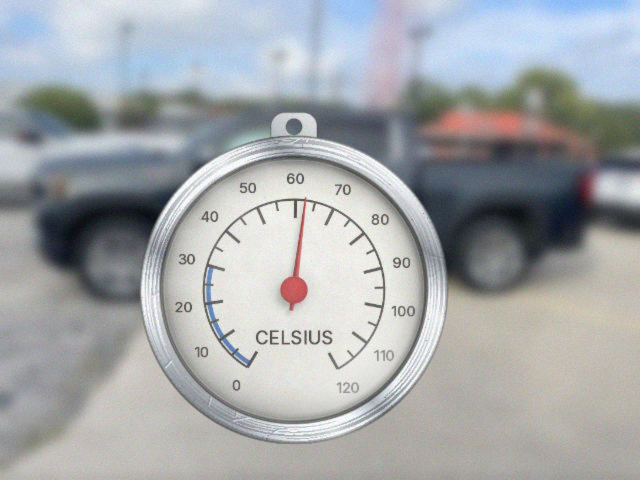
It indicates 62.5 °C
